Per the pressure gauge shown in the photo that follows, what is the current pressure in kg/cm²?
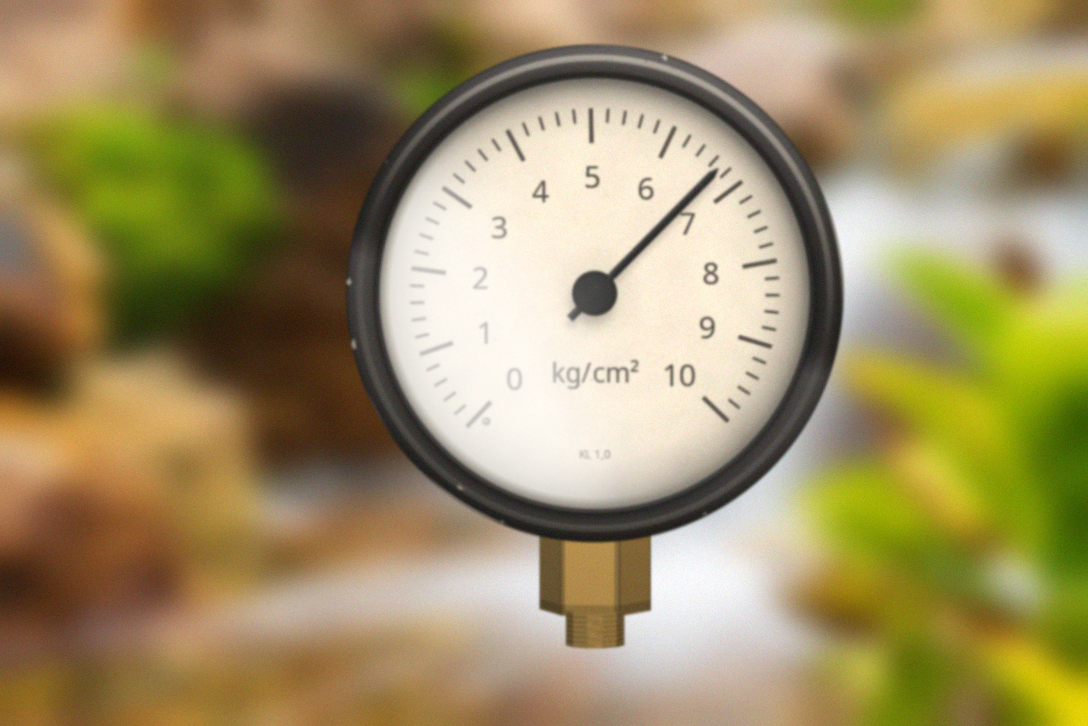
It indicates 6.7 kg/cm²
